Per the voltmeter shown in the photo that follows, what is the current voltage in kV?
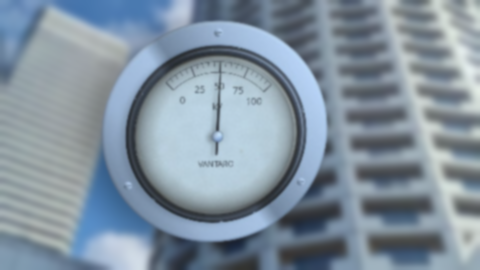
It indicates 50 kV
